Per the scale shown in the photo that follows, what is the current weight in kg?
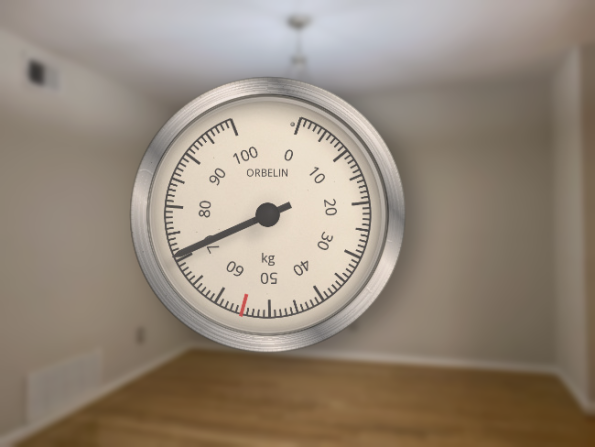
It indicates 71 kg
